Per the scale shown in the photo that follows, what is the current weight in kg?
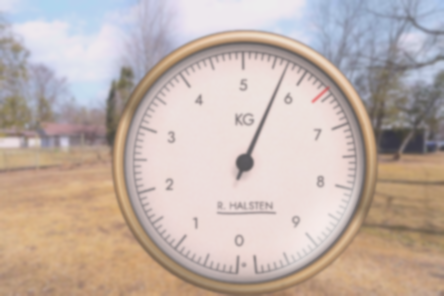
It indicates 5.7 kg
